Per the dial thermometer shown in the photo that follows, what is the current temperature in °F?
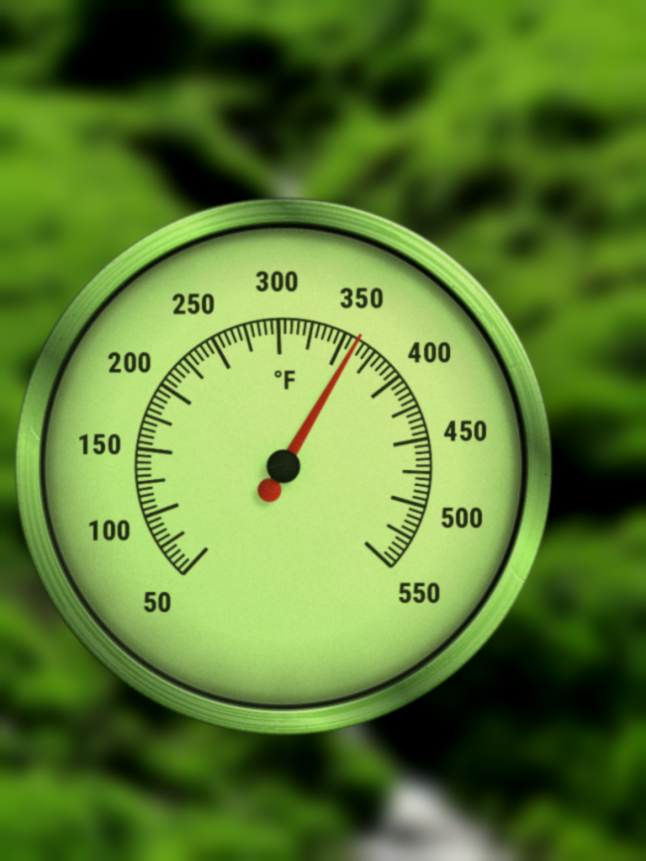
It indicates 360 °F
